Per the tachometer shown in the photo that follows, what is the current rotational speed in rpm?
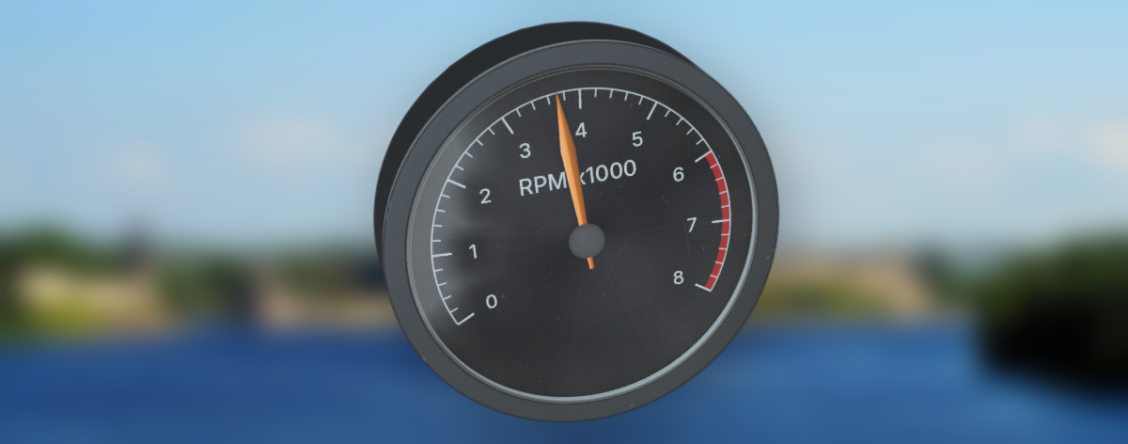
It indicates 3700 rpm
